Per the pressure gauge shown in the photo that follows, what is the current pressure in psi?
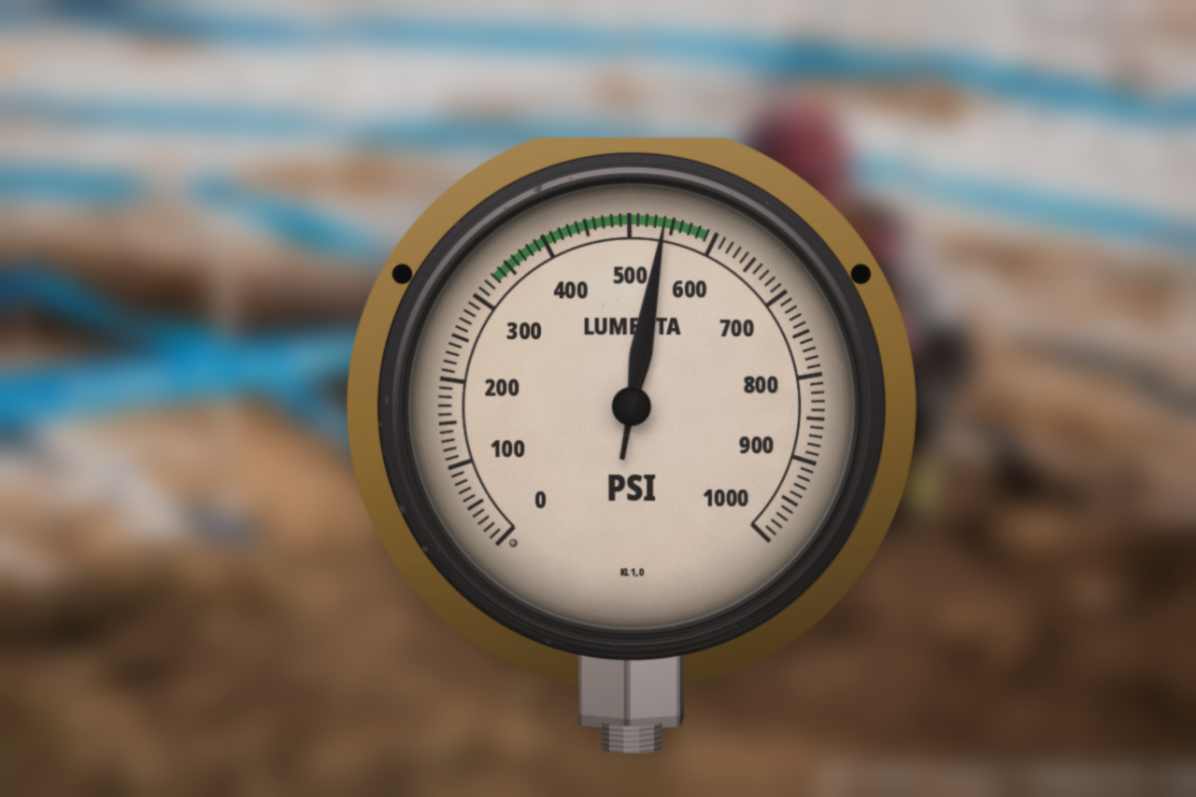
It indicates 540 psi
